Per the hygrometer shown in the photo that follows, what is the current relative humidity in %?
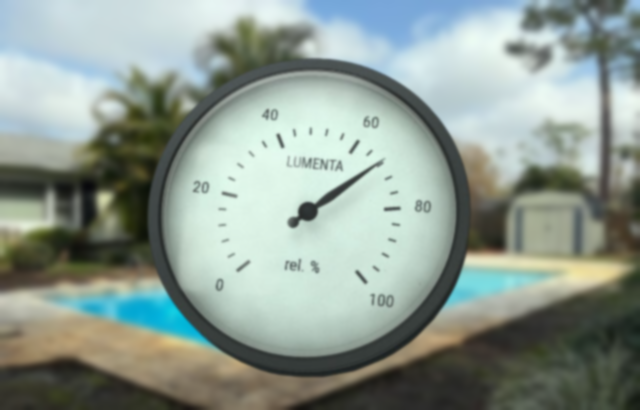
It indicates 68 %
